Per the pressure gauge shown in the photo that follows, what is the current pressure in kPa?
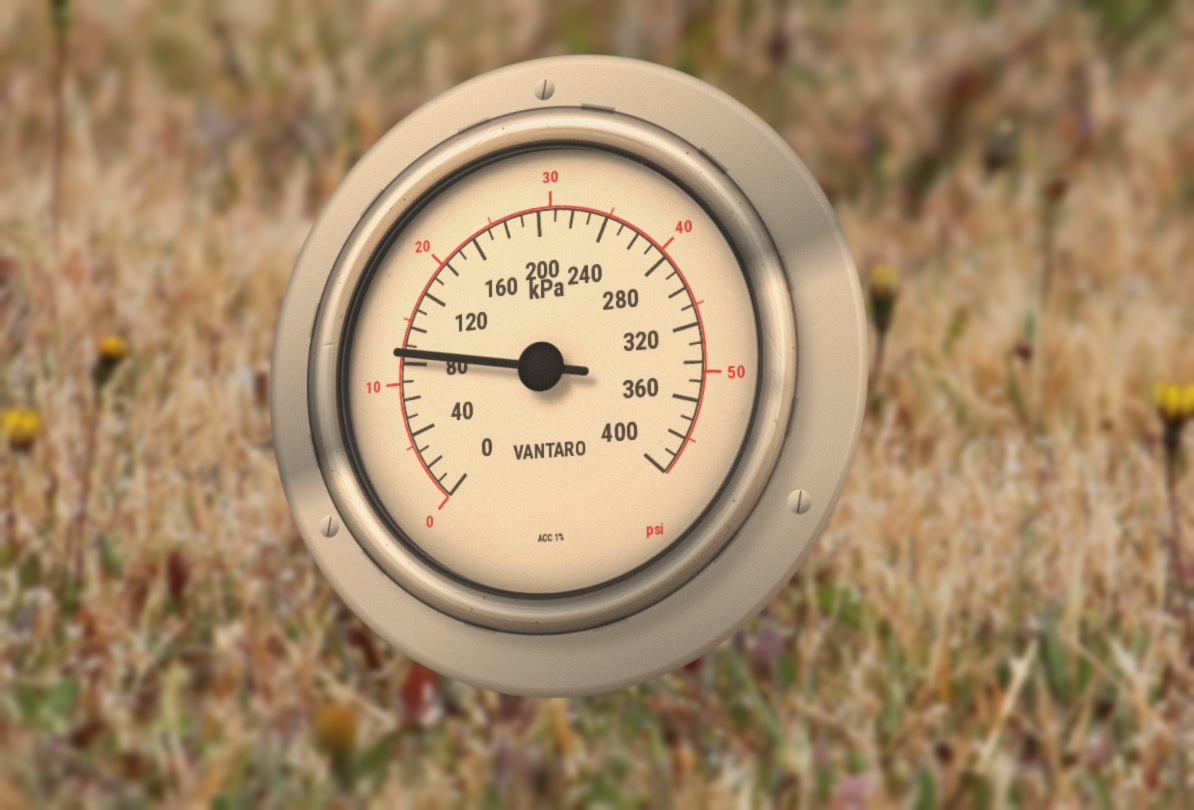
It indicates 85 kPa
